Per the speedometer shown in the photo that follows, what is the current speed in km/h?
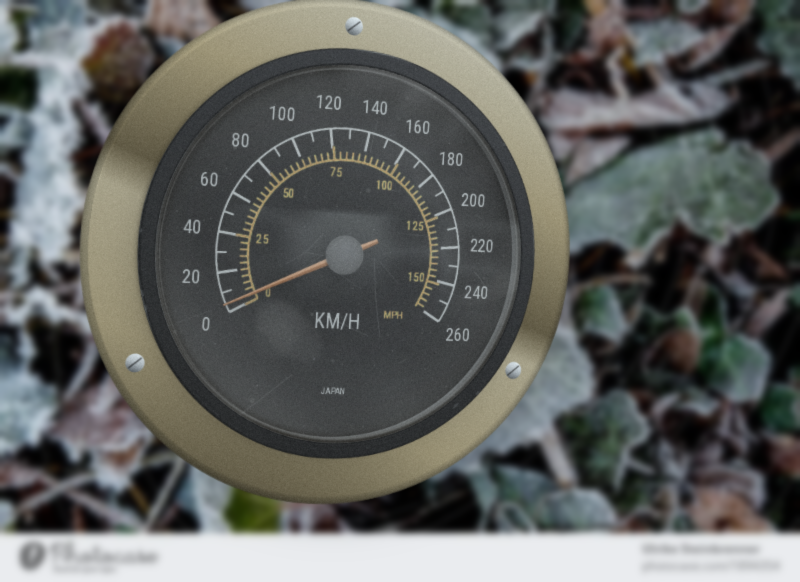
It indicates 5 km/h
